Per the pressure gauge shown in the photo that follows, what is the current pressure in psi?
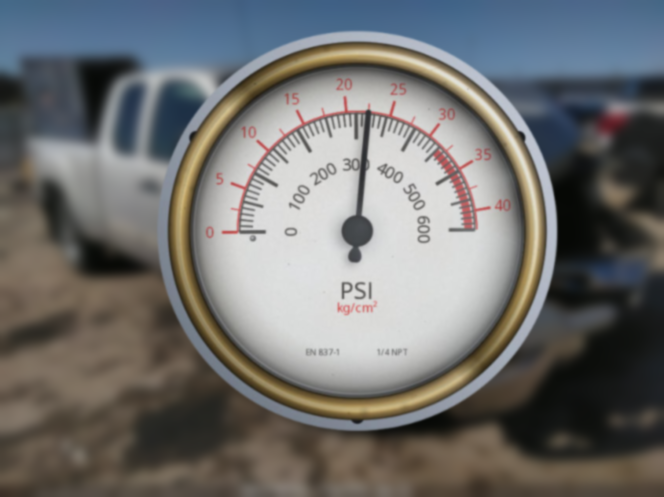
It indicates 320 psi
